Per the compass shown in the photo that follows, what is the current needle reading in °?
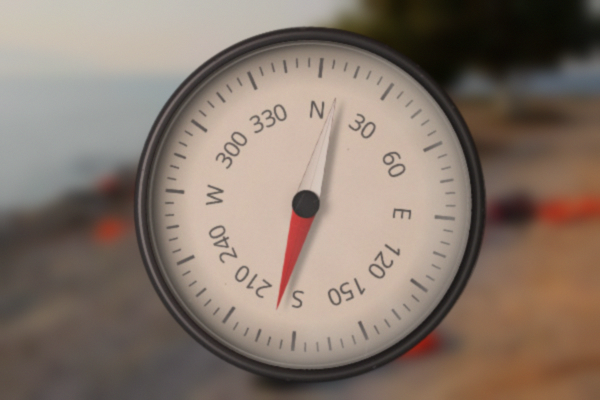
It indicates 190 °
